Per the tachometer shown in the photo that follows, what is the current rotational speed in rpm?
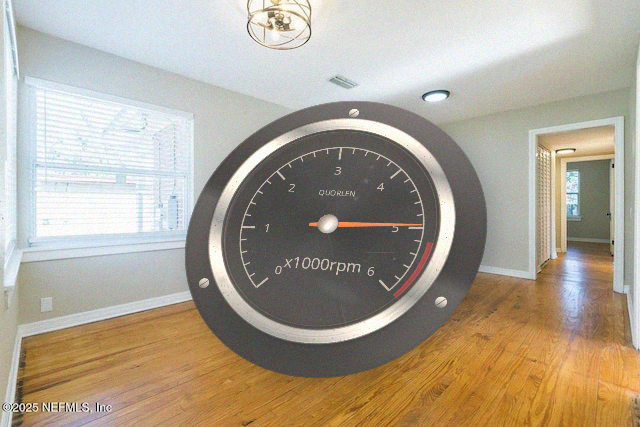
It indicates 5000 rpm
